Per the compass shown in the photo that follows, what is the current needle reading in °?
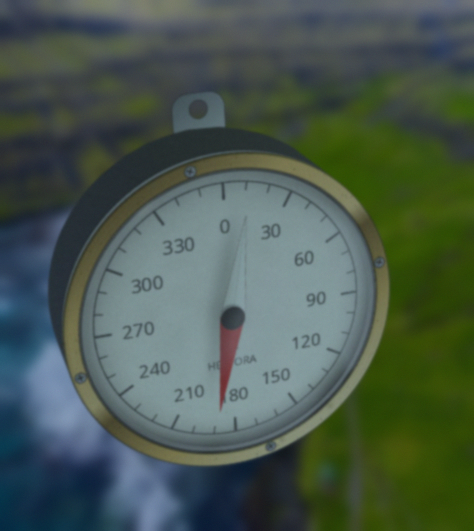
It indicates 190 °
